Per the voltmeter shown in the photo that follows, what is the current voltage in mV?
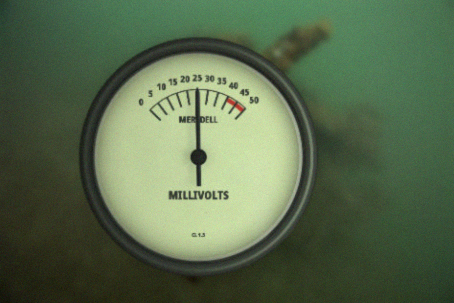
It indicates 25 mV
